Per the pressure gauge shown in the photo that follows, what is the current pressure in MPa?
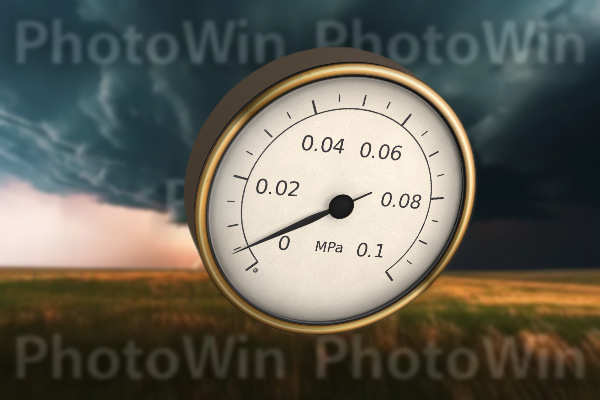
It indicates 0.005 MPa
